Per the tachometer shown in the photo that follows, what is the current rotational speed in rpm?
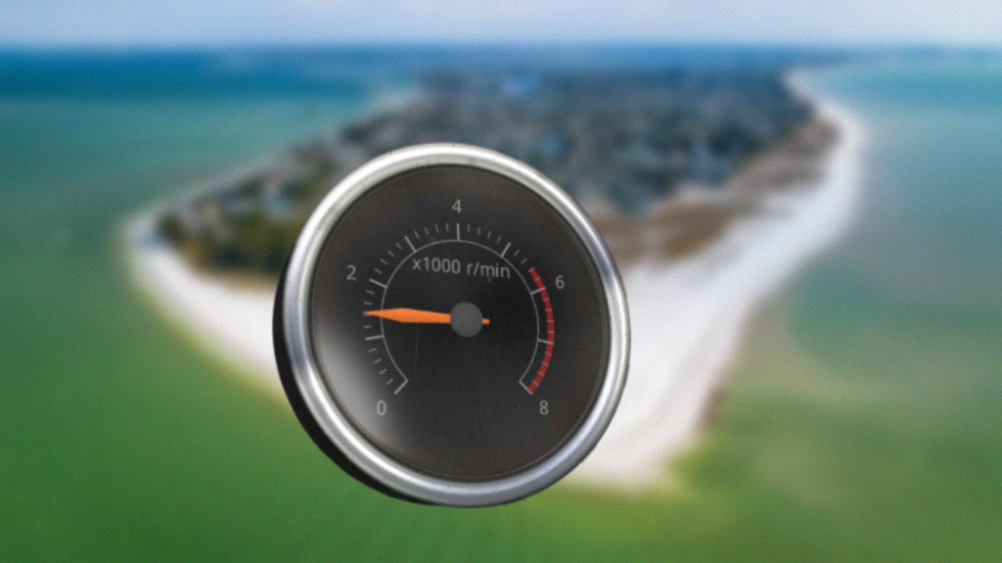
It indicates 1400 rpm
